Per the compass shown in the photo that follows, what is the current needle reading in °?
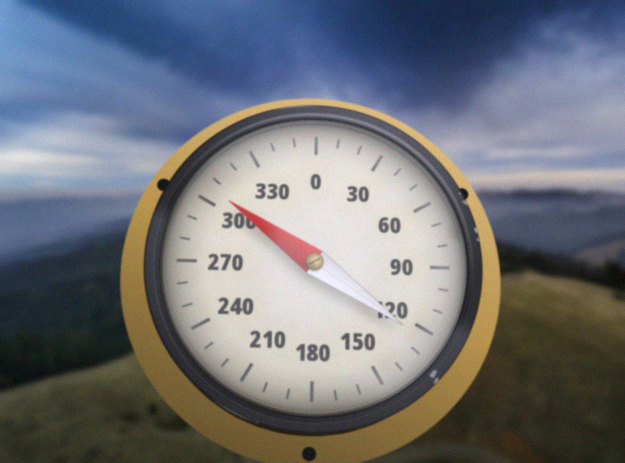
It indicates 305 °
